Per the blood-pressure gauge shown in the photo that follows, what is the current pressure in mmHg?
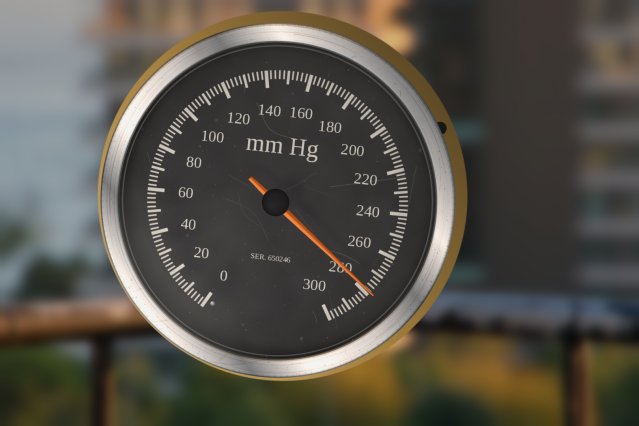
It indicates 278 mmHg
